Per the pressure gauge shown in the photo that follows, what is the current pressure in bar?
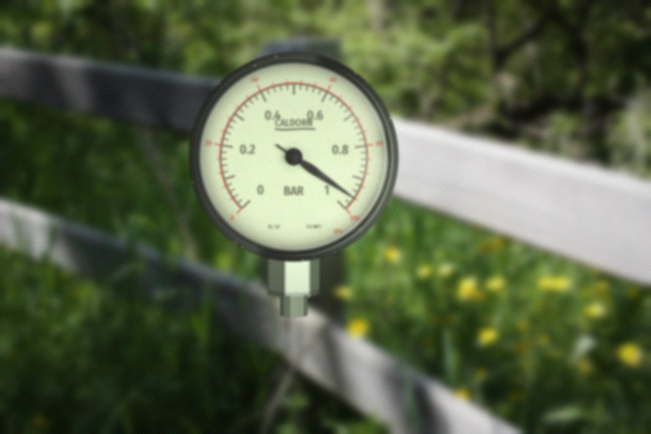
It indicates 0.96 bar
